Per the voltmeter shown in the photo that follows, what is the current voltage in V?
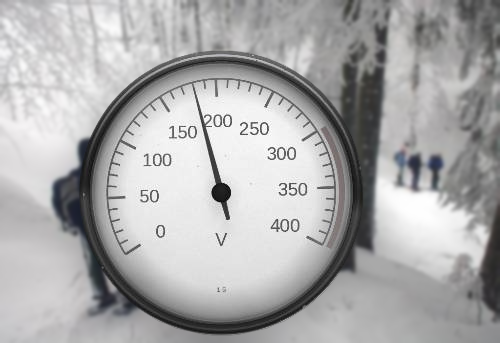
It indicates 180 V
